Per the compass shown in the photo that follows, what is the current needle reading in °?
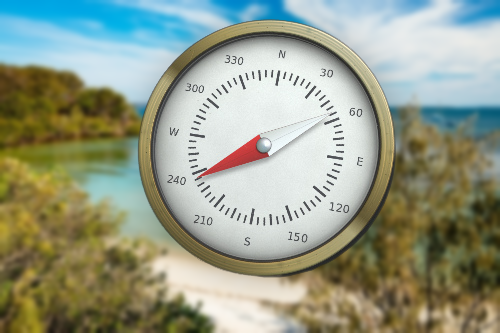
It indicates 235 °
